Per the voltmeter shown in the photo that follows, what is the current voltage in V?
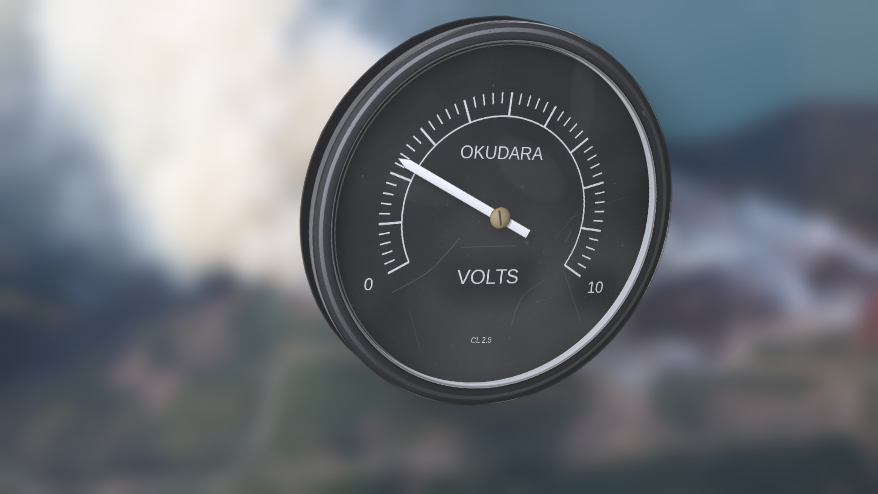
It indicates 2.3 V
